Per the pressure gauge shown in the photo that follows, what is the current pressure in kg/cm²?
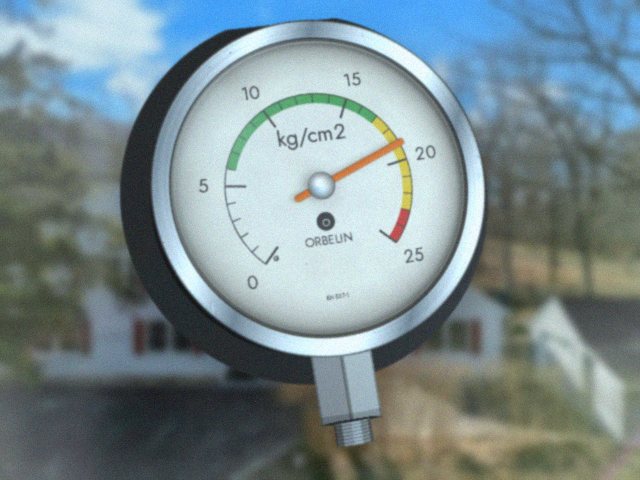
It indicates 19 kg/cm²
